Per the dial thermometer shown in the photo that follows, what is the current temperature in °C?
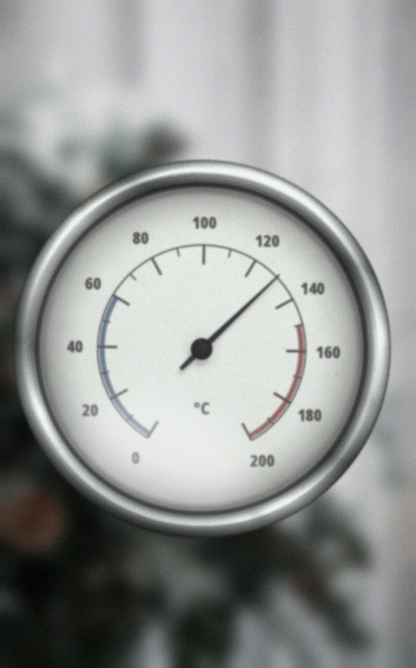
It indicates 130 °C
